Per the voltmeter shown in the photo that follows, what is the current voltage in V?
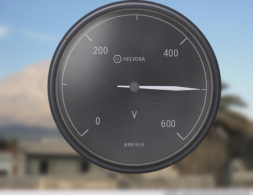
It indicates 500 V
